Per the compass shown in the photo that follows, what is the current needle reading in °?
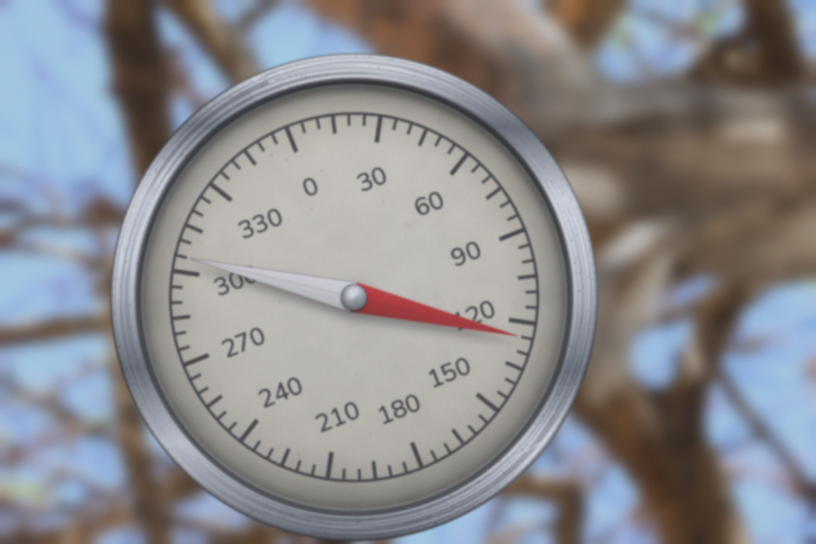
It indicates 125 °
